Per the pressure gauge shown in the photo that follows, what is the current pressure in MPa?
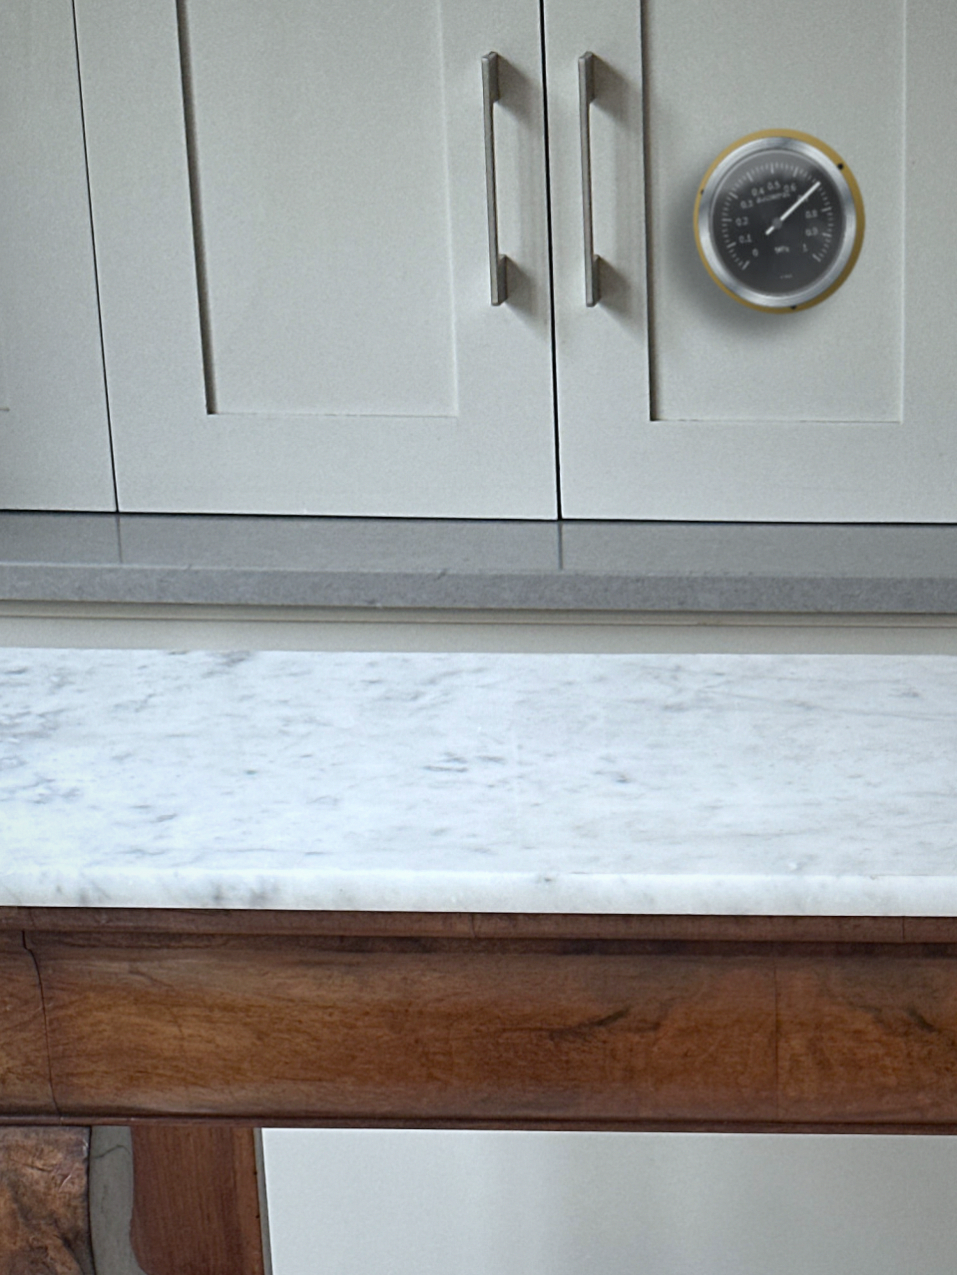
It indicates 0.7 MPa
